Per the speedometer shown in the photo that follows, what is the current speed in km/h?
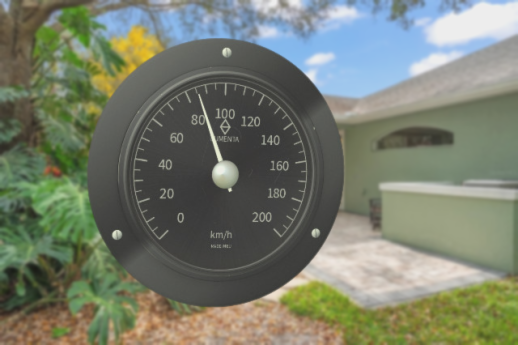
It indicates 85 km/h
